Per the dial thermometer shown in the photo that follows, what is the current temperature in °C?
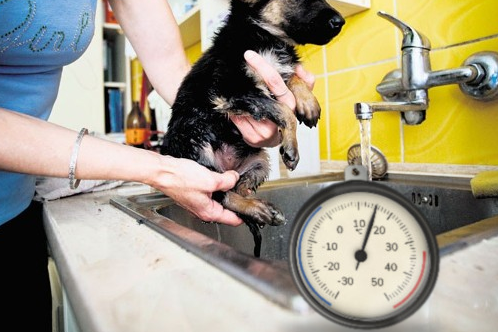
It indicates 15 °C
